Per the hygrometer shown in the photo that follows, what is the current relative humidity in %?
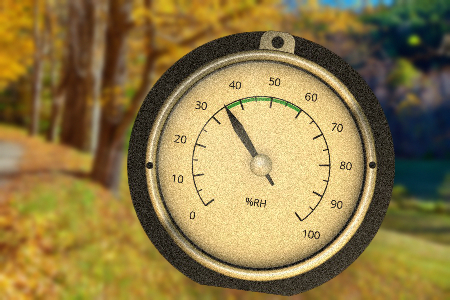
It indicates 35 %
